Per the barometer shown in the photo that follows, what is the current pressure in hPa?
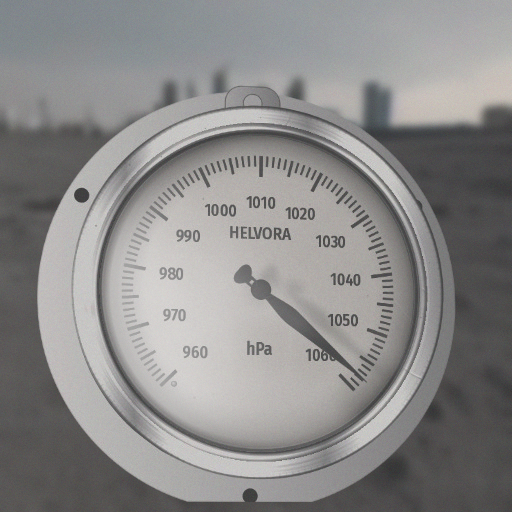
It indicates 1058 hPa
